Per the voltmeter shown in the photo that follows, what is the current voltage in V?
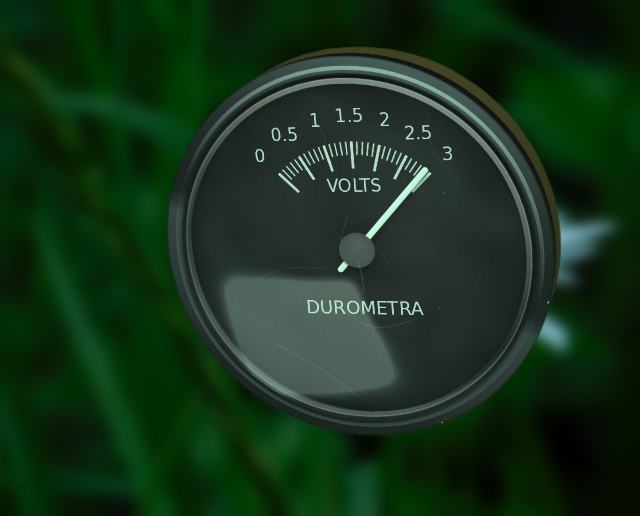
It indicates 2.9 V
